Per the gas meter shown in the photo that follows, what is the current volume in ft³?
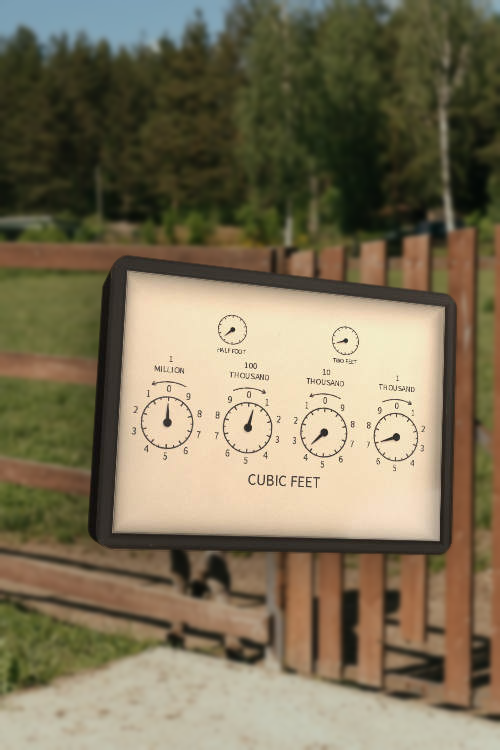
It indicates 3700 ft³
